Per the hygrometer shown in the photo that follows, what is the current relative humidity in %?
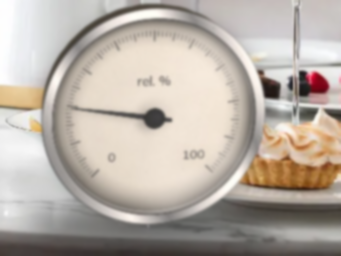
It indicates 20 %
